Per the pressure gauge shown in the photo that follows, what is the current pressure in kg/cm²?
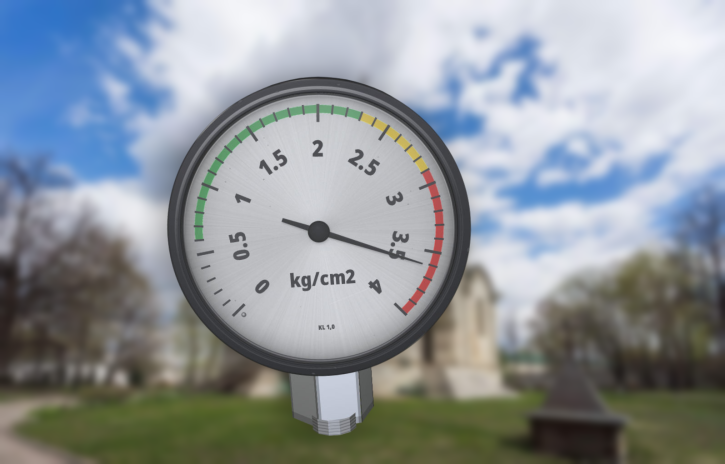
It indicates 3.6 kg/cm²
